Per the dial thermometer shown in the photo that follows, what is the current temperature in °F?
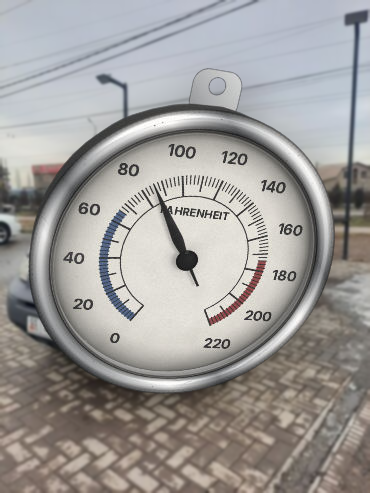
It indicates 86 °F
